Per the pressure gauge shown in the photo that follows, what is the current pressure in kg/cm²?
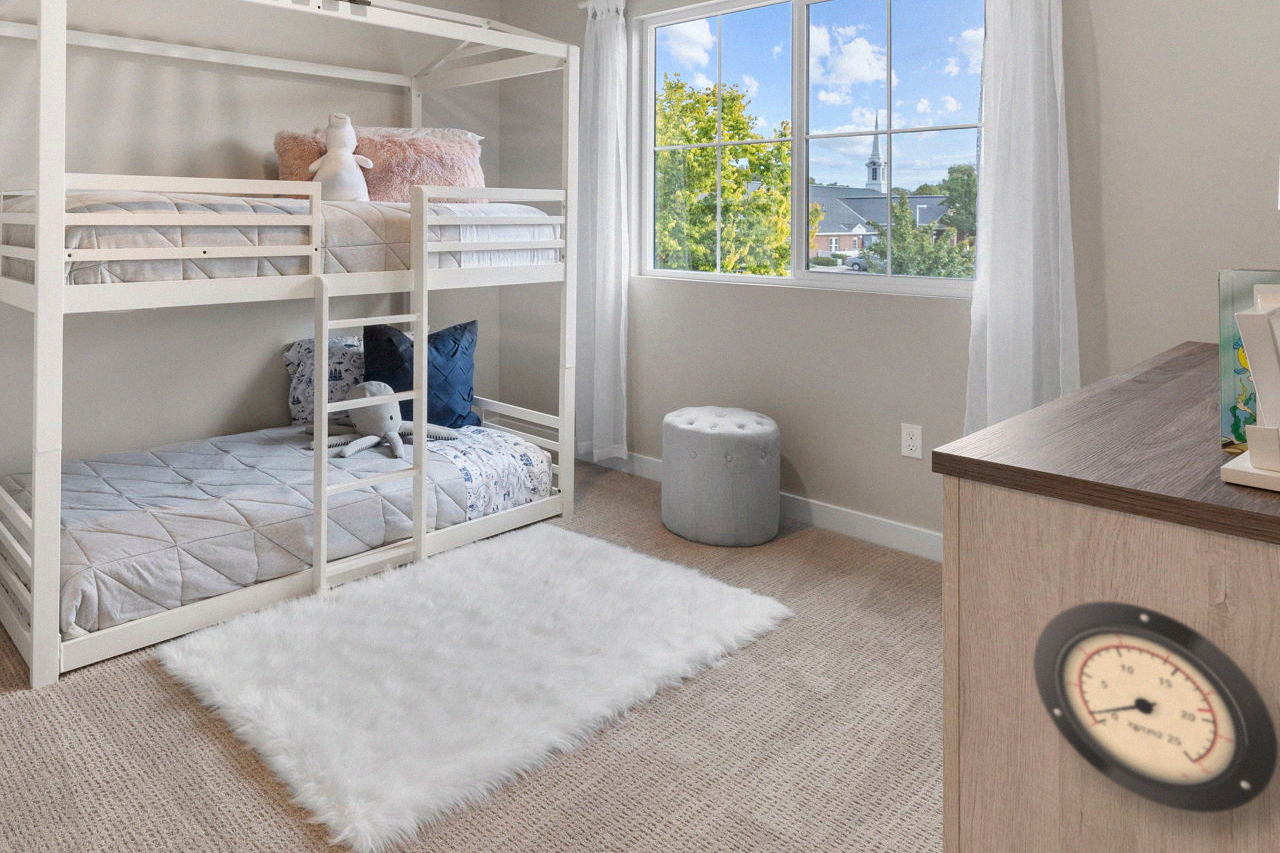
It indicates 1 kg/cm²
